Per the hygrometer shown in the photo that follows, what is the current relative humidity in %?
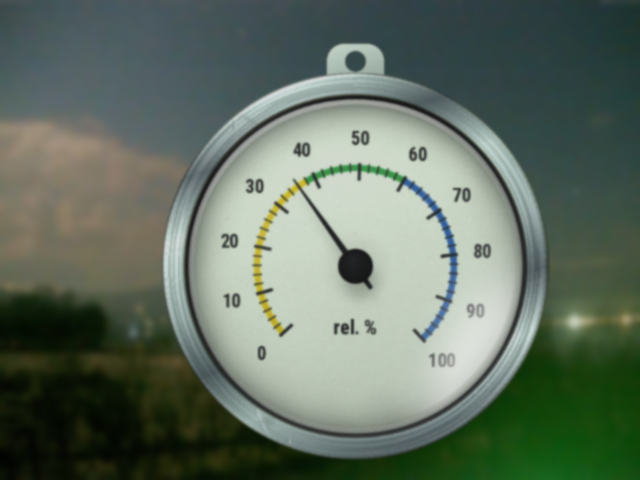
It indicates 36 %
